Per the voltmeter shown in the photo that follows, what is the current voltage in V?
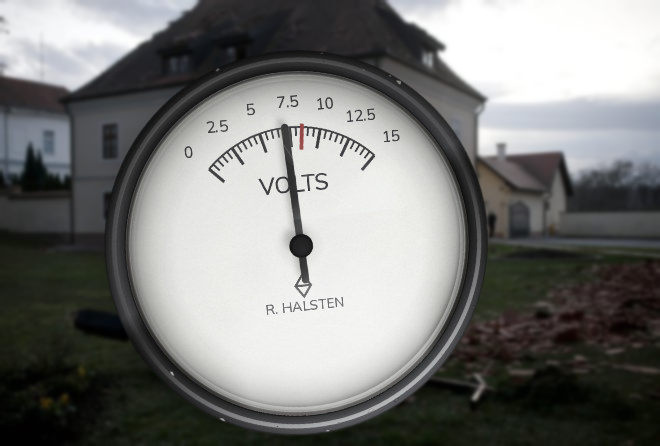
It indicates 7 V
